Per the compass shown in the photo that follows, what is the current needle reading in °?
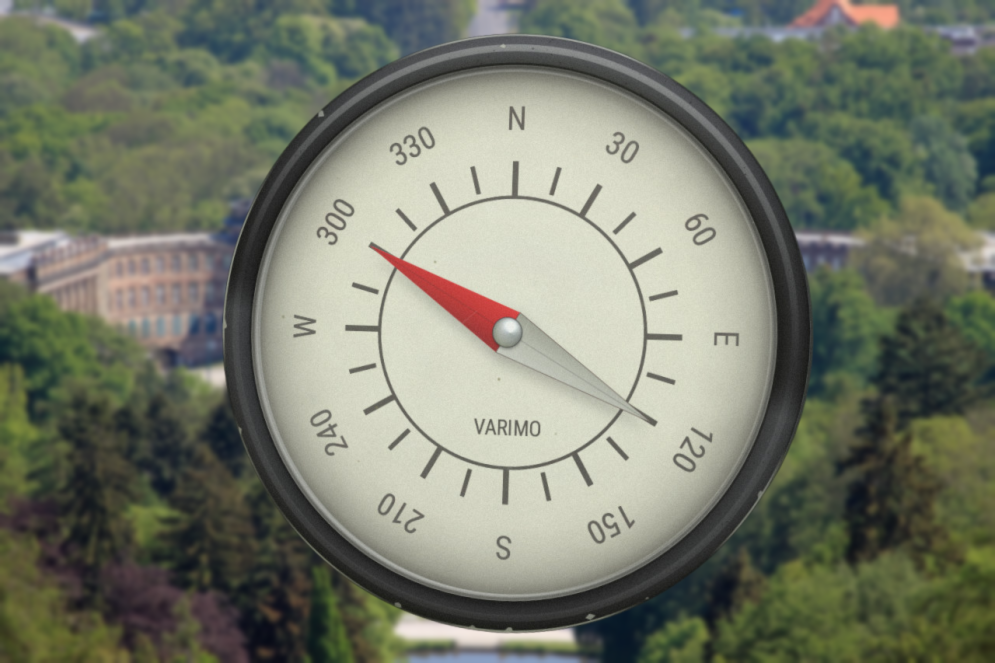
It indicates 300 °
